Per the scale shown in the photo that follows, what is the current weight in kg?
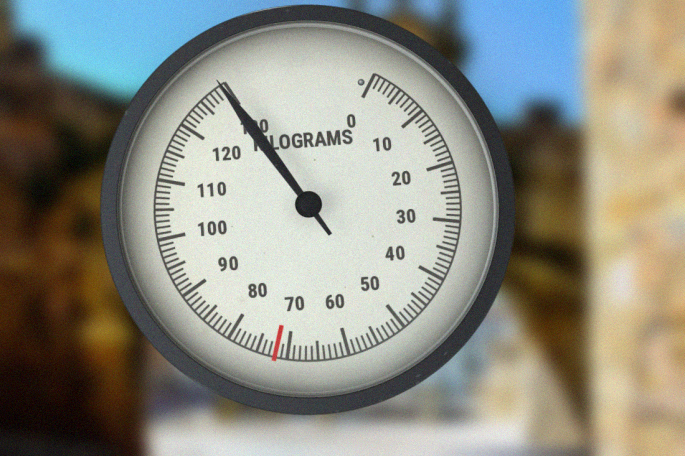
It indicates 129 kg
